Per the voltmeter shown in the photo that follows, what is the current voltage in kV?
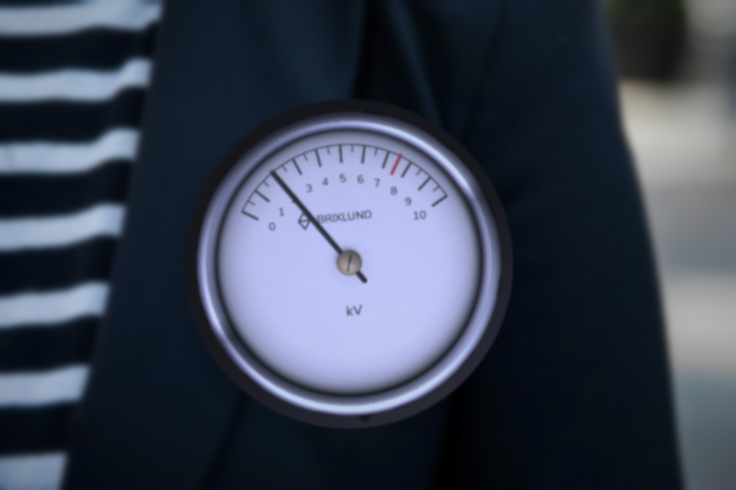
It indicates 2 kV
